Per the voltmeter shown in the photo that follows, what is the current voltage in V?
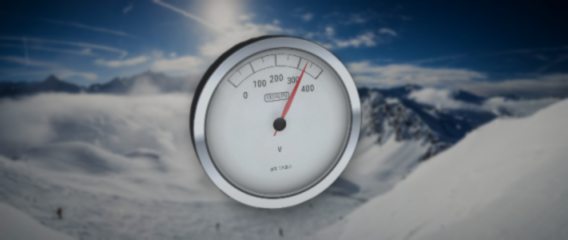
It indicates 325 V
